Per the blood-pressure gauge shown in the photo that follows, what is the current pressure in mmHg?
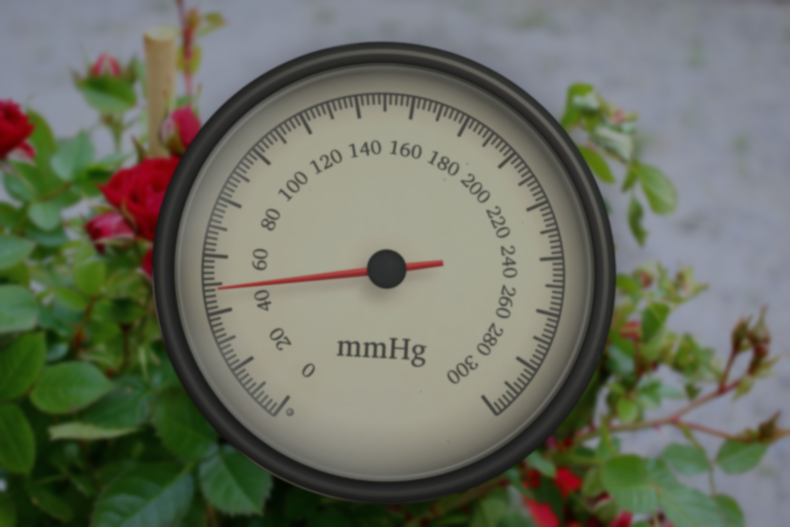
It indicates 48 mmHg
